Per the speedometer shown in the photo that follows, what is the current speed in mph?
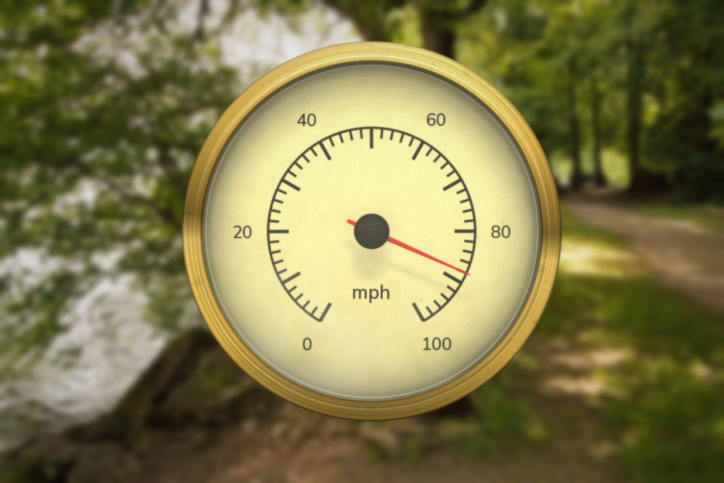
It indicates 88 mph
